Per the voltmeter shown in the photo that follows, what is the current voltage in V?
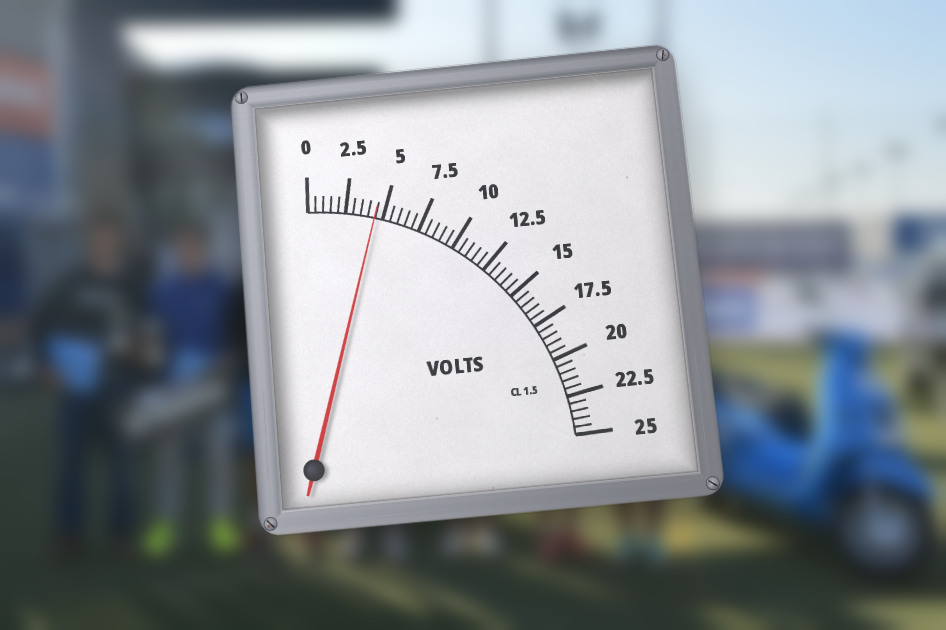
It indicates 4.5 V
